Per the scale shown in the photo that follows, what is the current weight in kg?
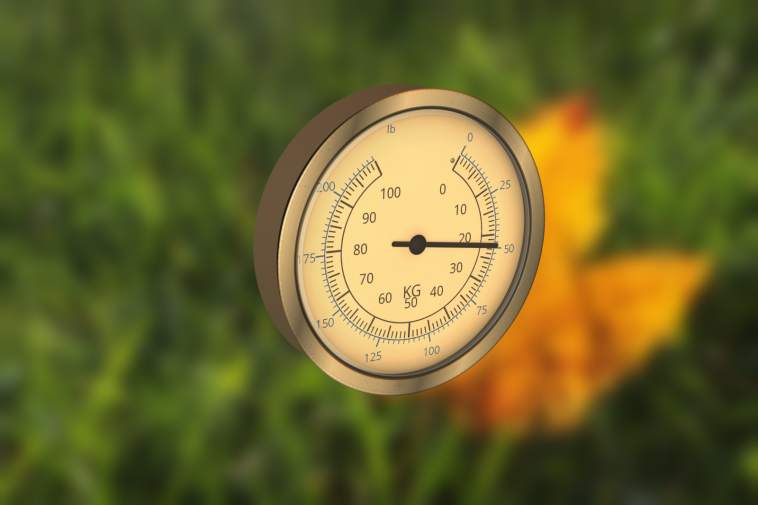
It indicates 22 kg
